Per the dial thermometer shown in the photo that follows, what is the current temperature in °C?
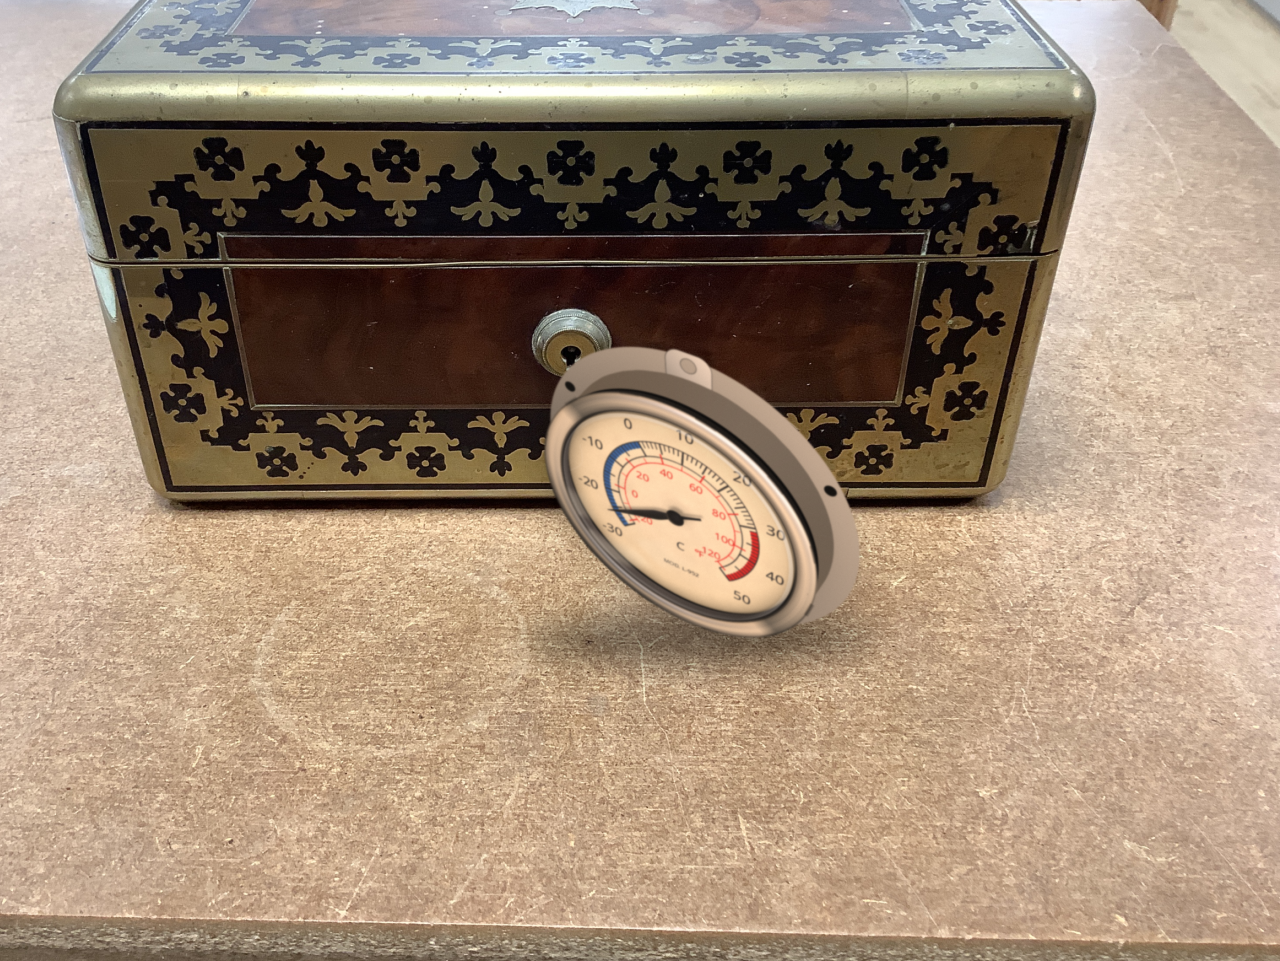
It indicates -25 °C
